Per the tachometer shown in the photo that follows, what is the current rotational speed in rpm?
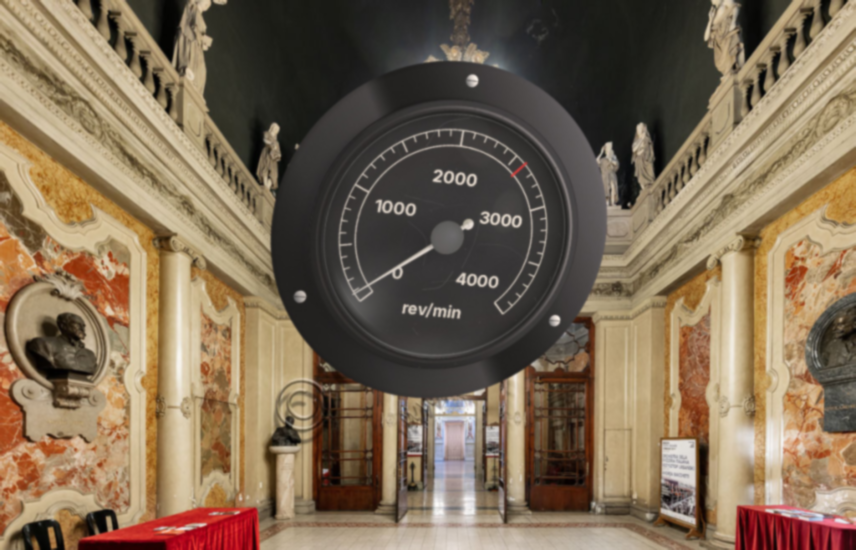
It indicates 100 rpm
